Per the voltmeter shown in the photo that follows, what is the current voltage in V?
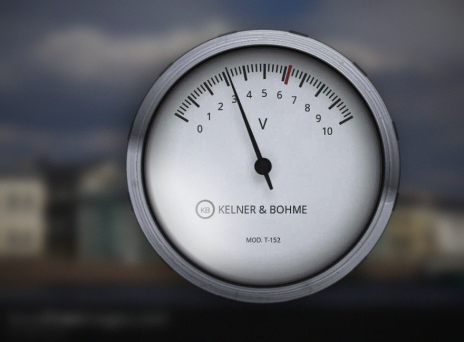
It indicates 3.2 V
